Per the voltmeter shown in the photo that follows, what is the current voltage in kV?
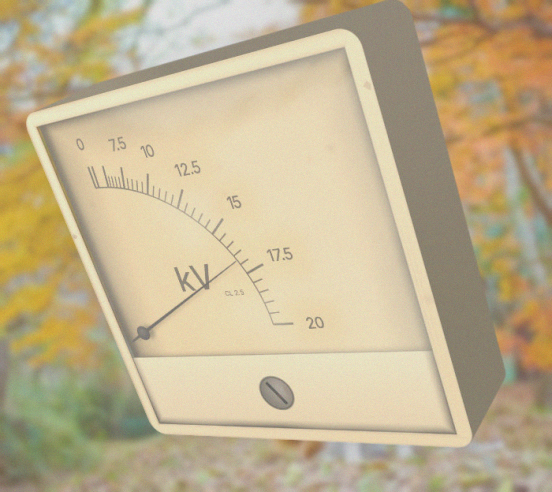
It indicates 16.75 kV
